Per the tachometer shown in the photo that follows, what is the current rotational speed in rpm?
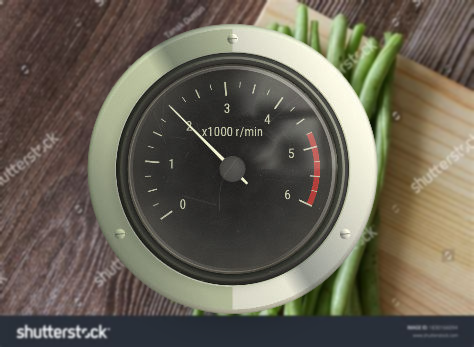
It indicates 2000 rpm
